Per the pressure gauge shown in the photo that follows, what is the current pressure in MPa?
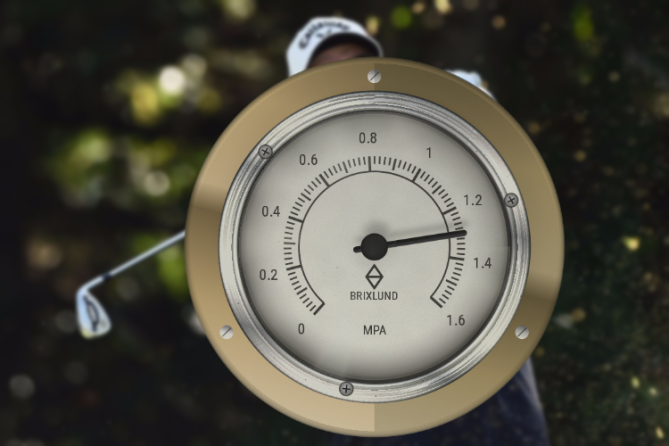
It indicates 1.3 MPa
